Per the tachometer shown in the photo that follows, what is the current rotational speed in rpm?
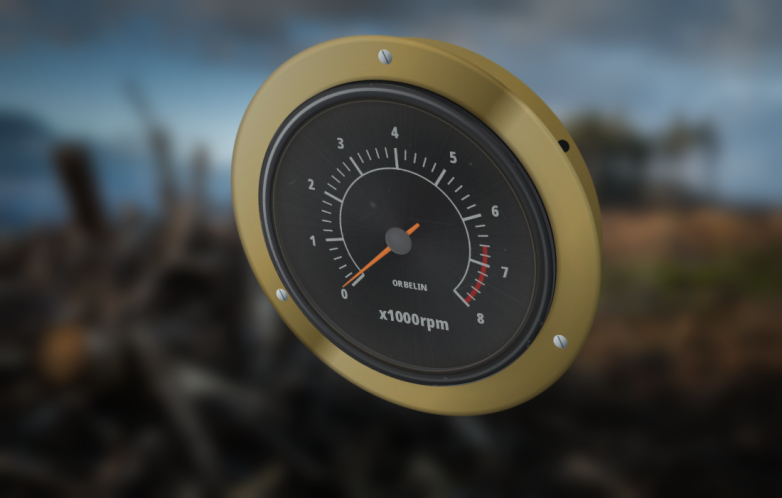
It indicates 100 rpm
